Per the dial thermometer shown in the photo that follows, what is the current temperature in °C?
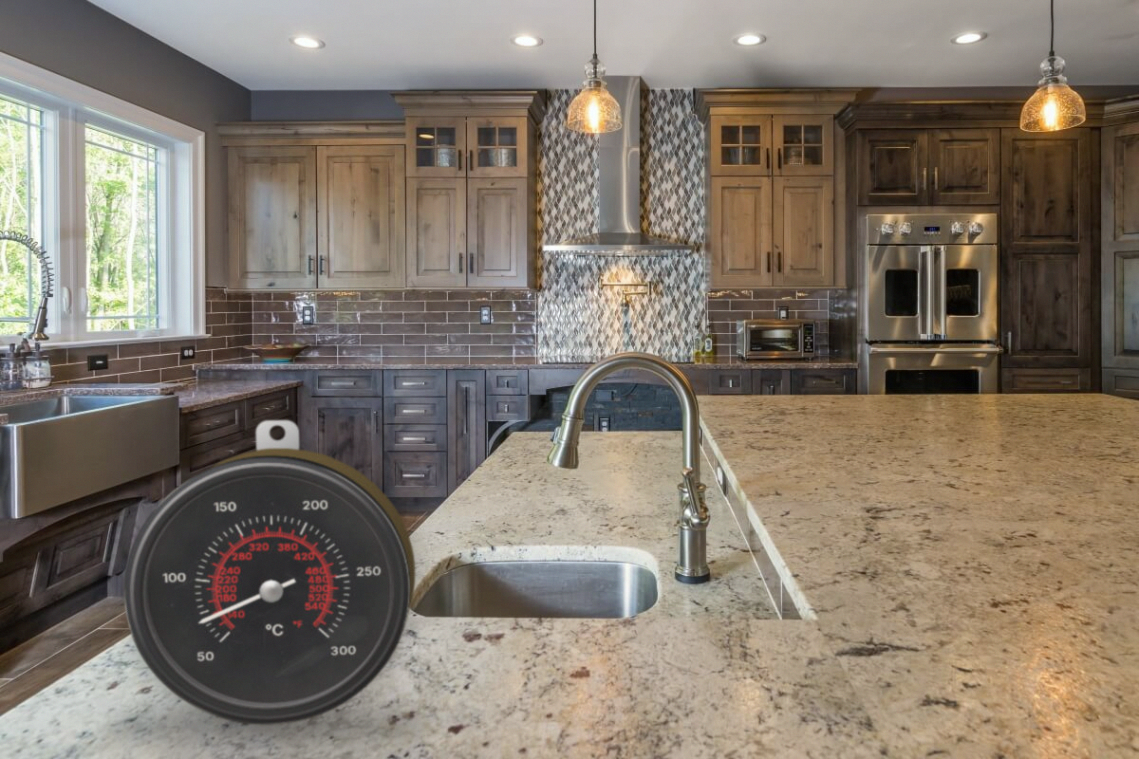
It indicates 70 °C
